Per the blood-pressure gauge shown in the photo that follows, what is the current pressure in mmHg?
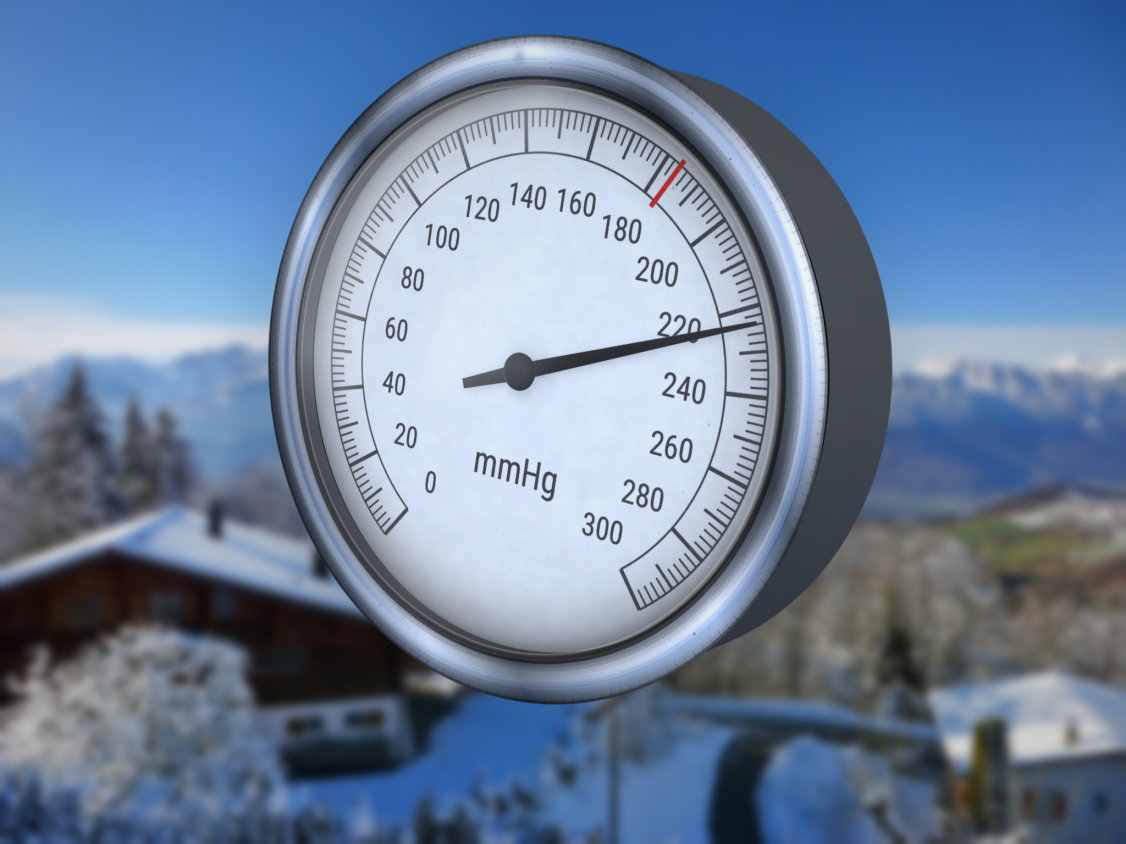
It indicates 224 mmHg
